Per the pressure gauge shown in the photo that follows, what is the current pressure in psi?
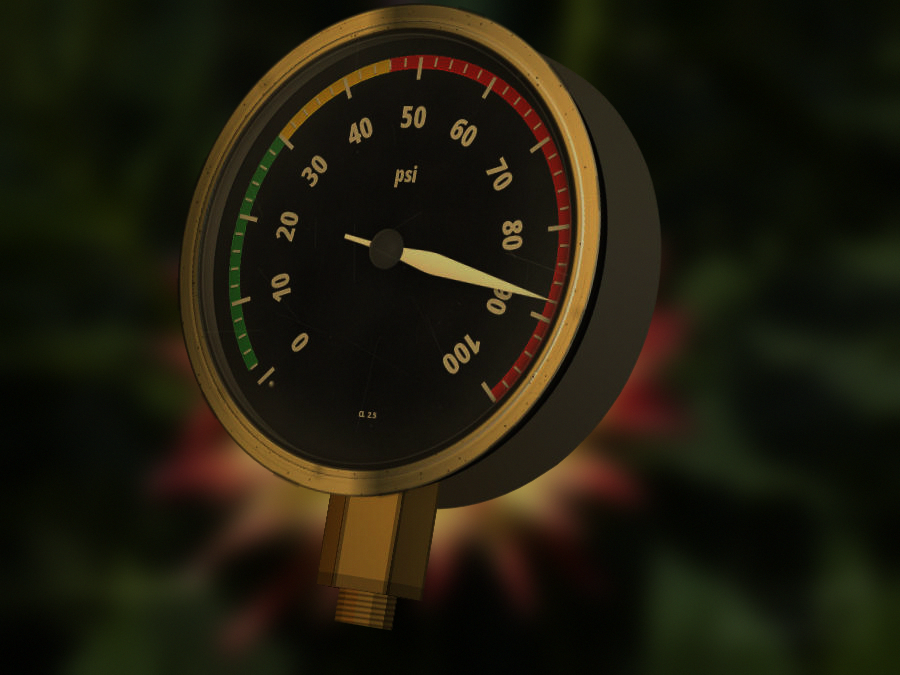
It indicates 88 psi
